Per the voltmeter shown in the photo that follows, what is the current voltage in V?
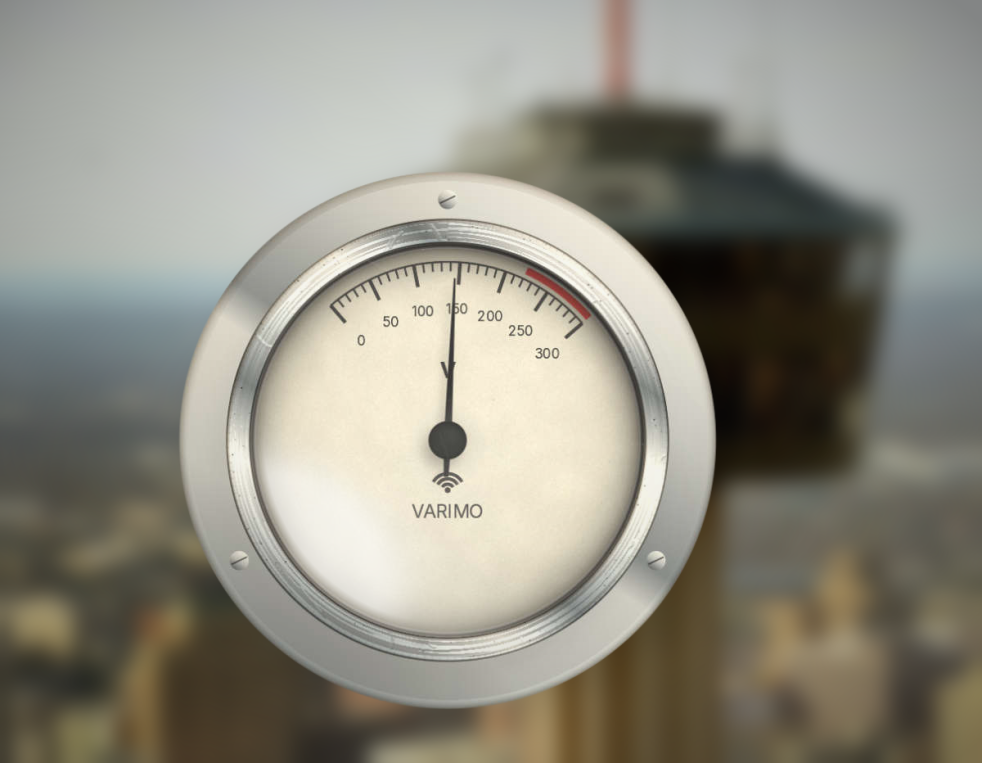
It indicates 145 V
